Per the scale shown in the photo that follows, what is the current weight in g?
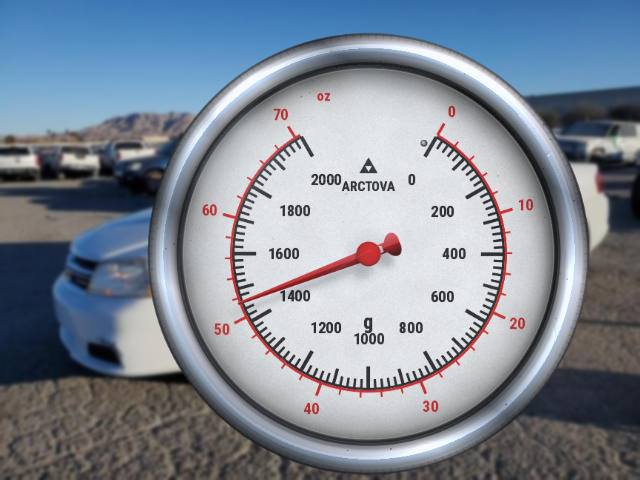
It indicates 1460 g
